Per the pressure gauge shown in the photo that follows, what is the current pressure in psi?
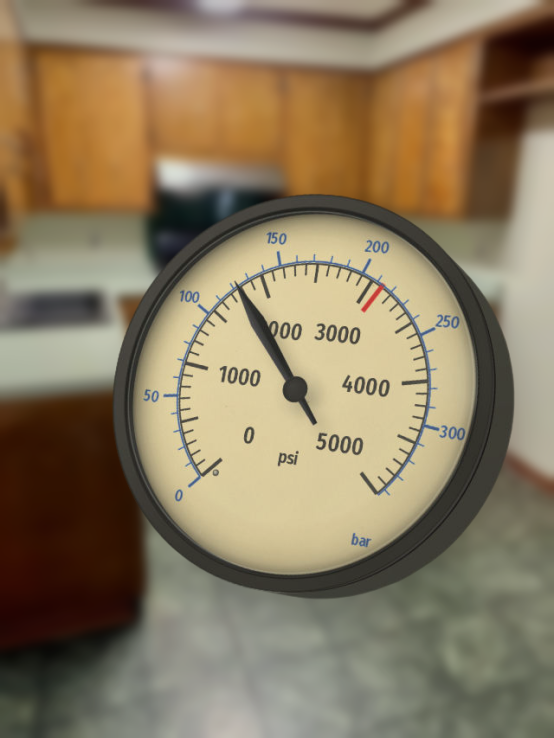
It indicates 1800 psi
